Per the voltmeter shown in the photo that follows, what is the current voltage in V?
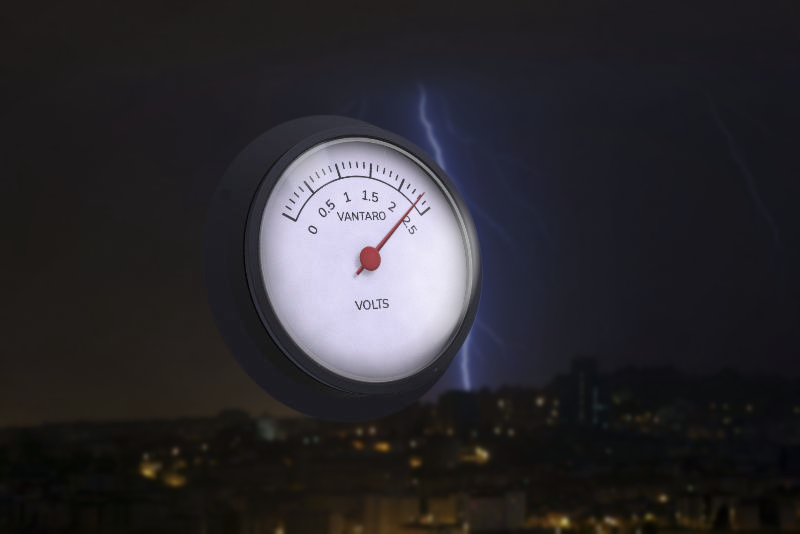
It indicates 2.3 V
